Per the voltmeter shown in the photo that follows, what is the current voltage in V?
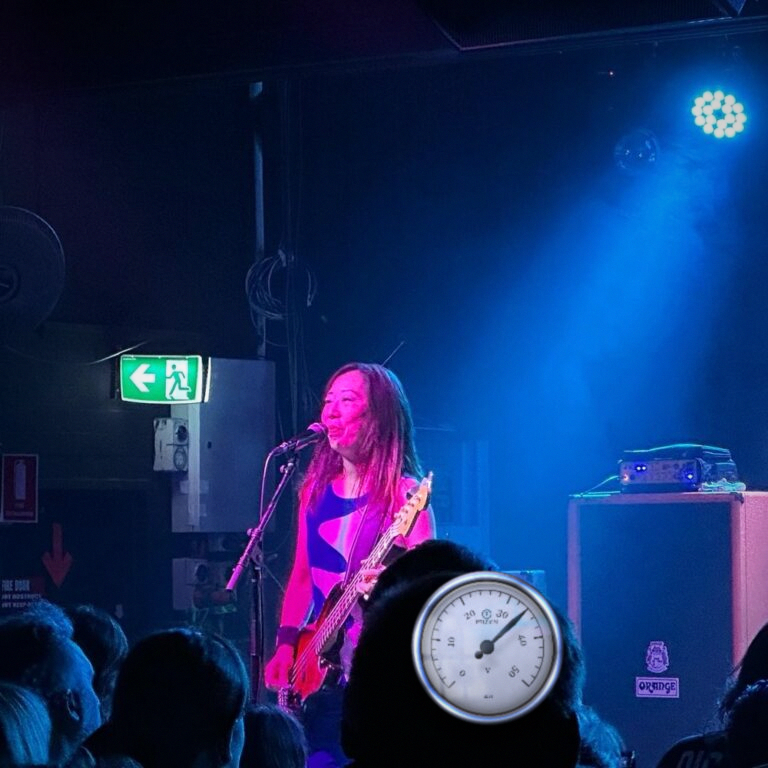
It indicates 34 V
